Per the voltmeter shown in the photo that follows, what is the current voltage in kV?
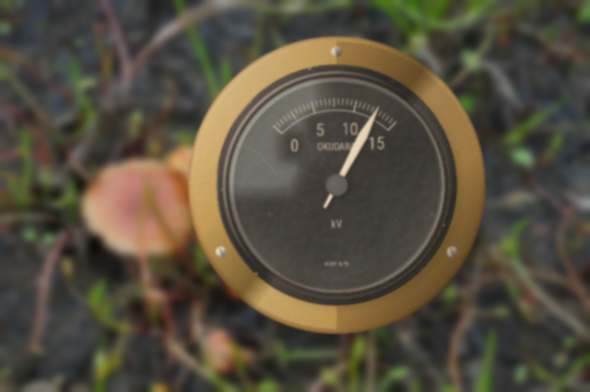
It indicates 12.5 kV
